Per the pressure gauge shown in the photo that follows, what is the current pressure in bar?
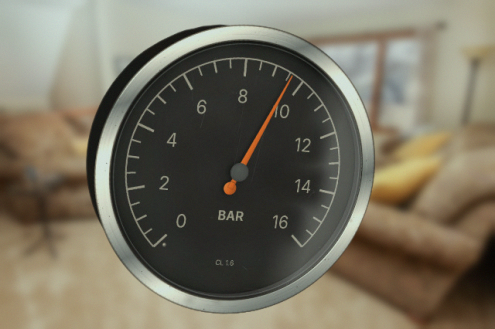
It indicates 9.5 bar
